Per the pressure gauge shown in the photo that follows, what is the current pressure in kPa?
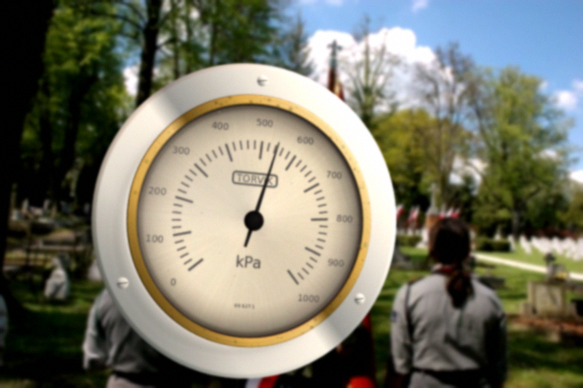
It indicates 540 kPa
